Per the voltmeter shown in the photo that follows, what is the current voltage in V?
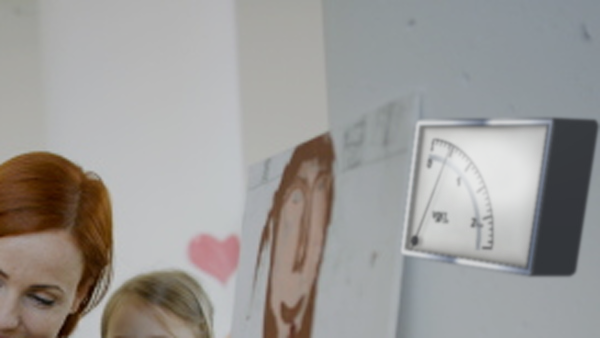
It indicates 0.5 V
